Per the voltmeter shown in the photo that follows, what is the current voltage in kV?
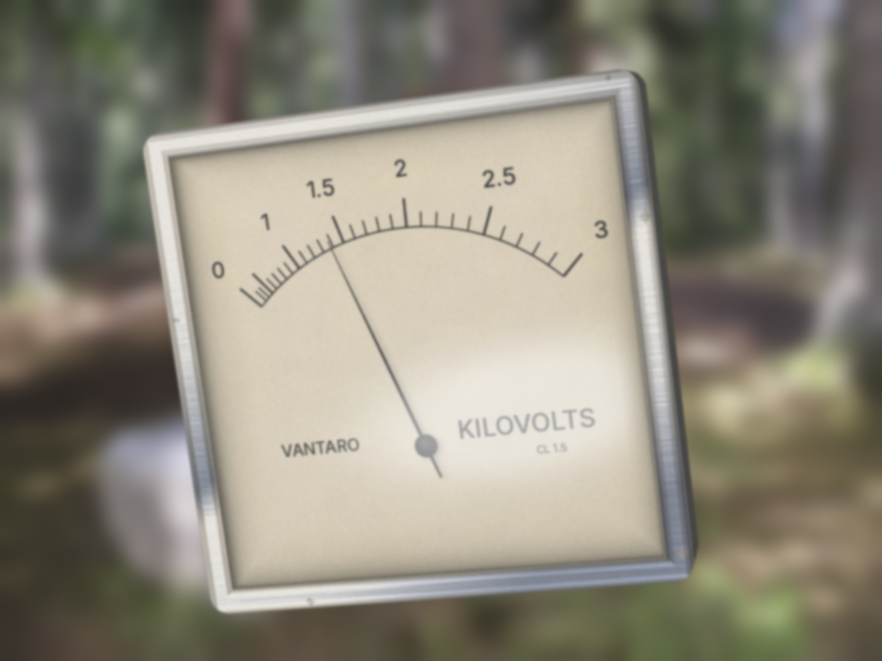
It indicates 1.4 kV
